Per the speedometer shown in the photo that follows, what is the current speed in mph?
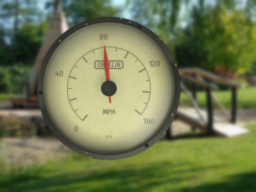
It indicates 80 mph
